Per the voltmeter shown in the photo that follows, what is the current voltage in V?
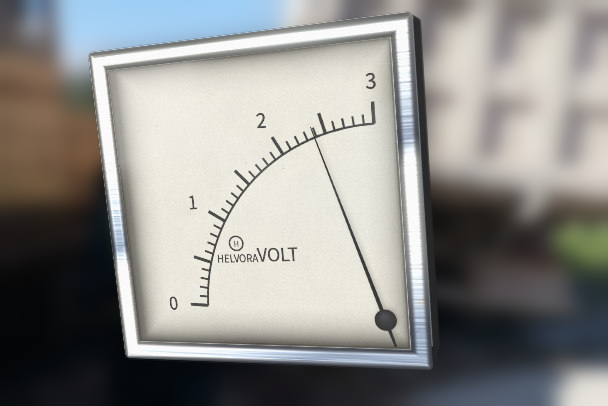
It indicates 2.4 V
